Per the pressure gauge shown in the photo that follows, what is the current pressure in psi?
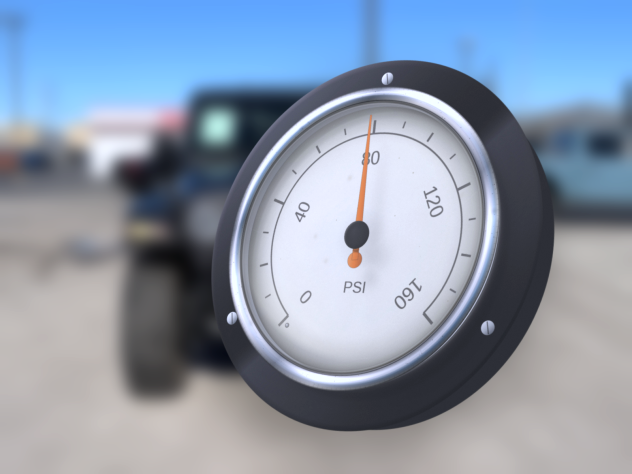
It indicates 80 psi
